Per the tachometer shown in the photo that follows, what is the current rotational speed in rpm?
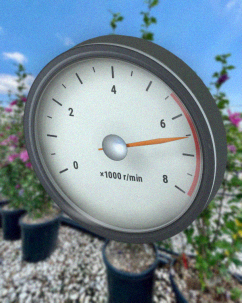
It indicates 6500 rpm
